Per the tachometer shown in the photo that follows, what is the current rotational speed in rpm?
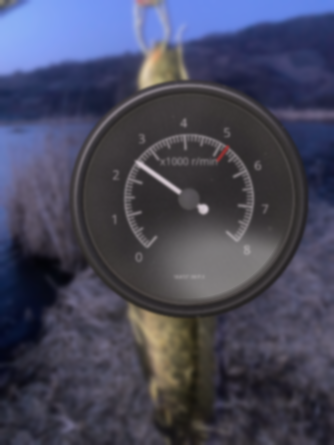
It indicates 2500 rpm
